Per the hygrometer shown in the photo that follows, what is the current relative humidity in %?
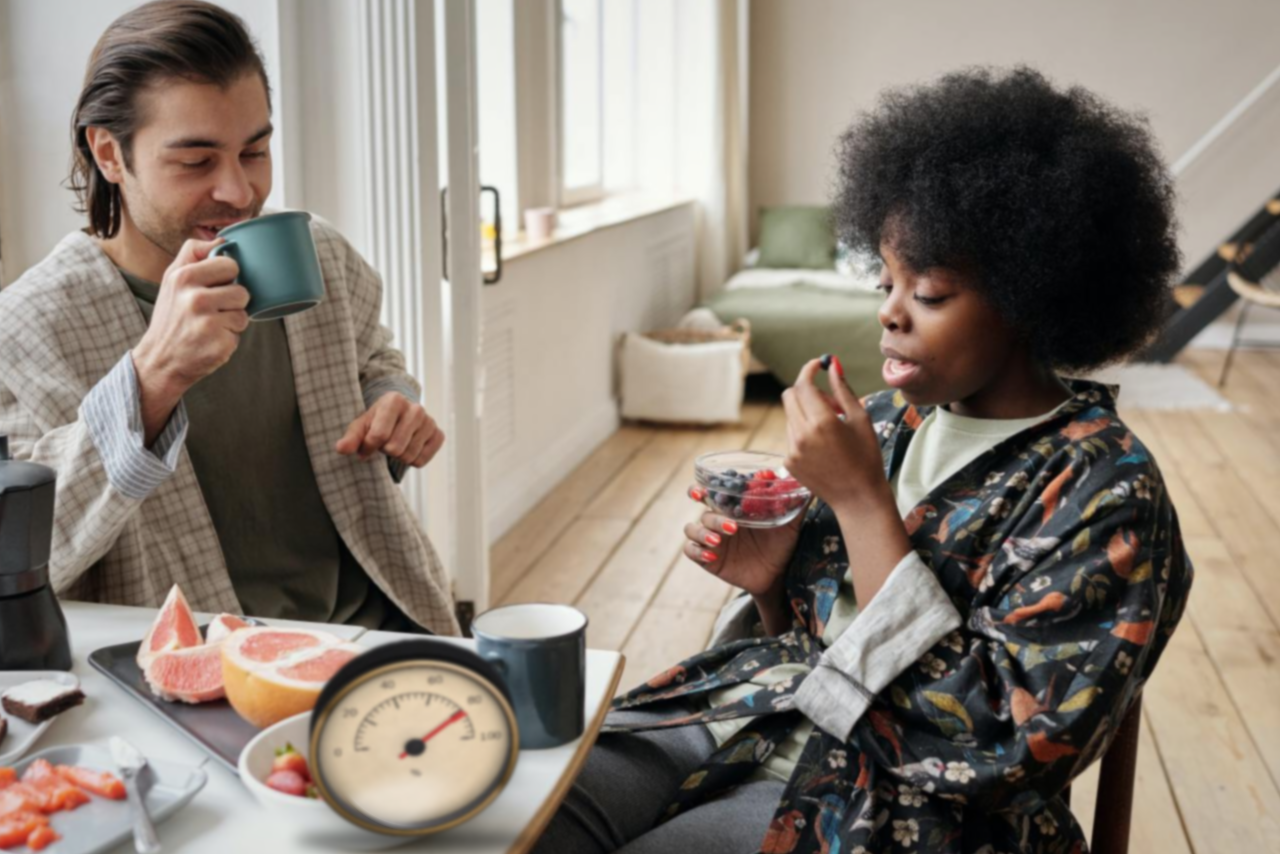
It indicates 80 %
